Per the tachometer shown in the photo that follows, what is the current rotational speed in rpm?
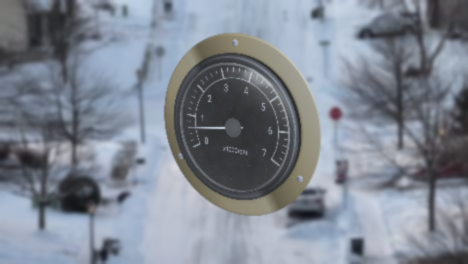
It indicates 600 rpm
